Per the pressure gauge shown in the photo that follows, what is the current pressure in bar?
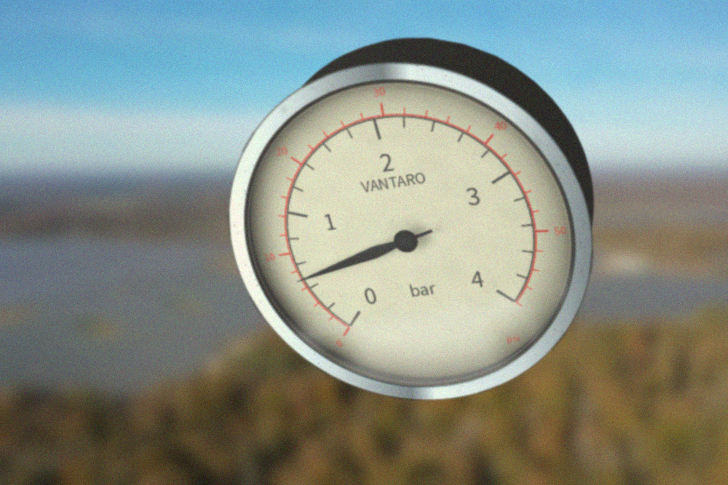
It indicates 0.5 bar
